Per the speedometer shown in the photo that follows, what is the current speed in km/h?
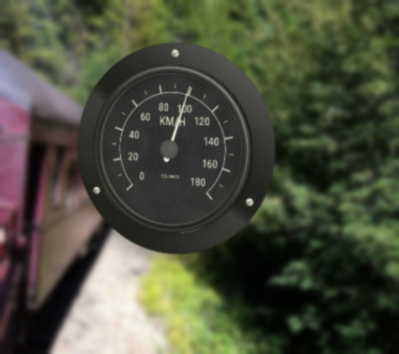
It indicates 100 km/h
